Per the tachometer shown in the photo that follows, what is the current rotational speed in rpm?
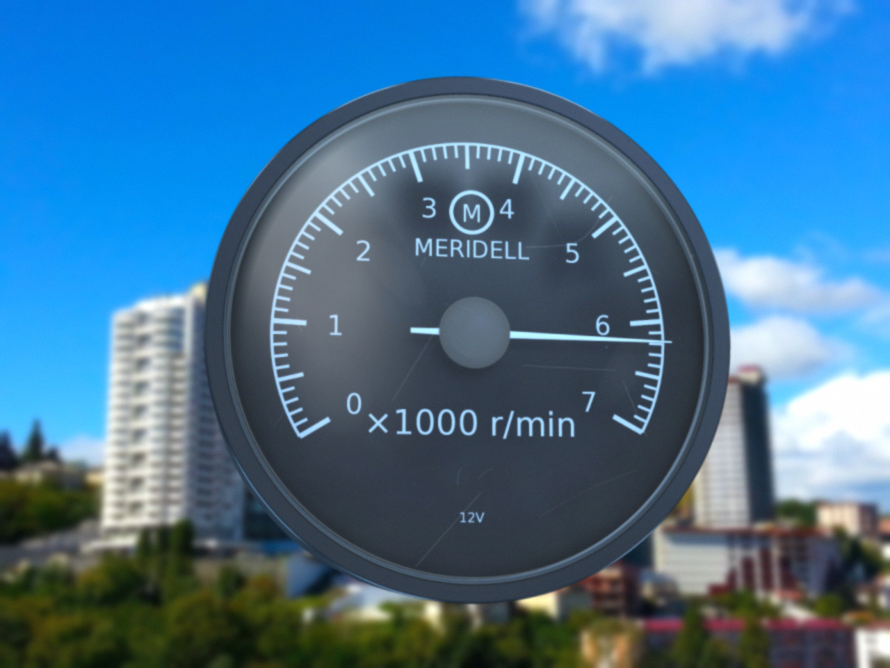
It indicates 6200 rpm
